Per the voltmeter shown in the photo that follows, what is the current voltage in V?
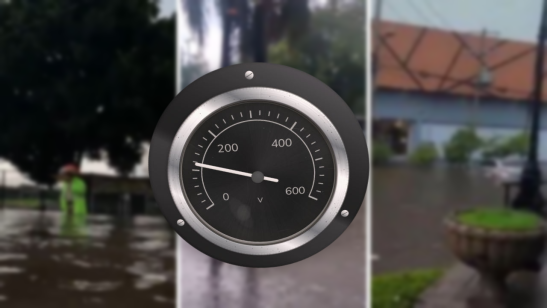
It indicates 120 V
